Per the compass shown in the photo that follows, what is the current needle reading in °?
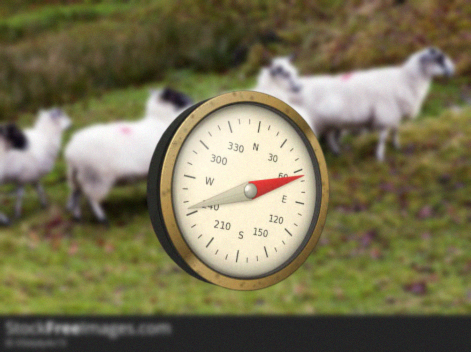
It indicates 65 °
